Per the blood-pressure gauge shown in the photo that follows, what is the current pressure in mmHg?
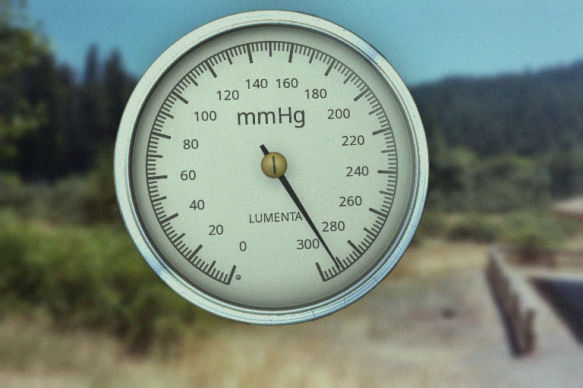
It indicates 292 mmHg
